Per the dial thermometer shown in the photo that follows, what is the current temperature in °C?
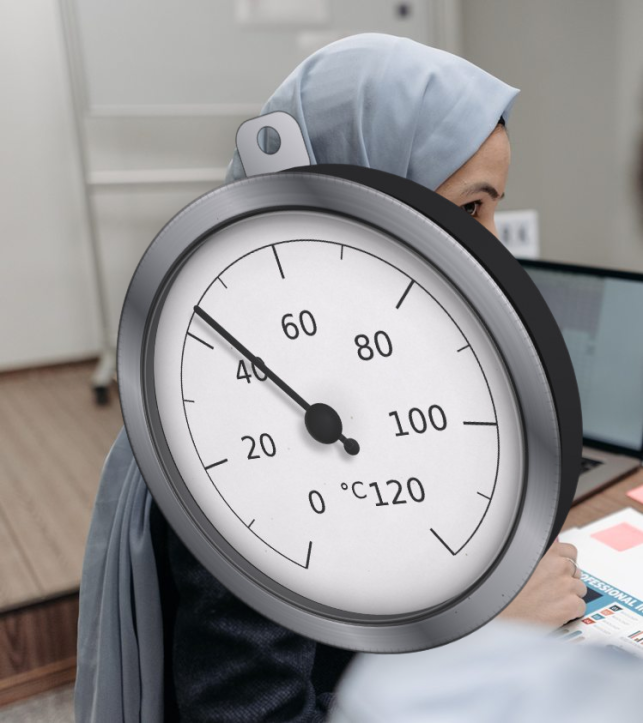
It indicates 45 °C
